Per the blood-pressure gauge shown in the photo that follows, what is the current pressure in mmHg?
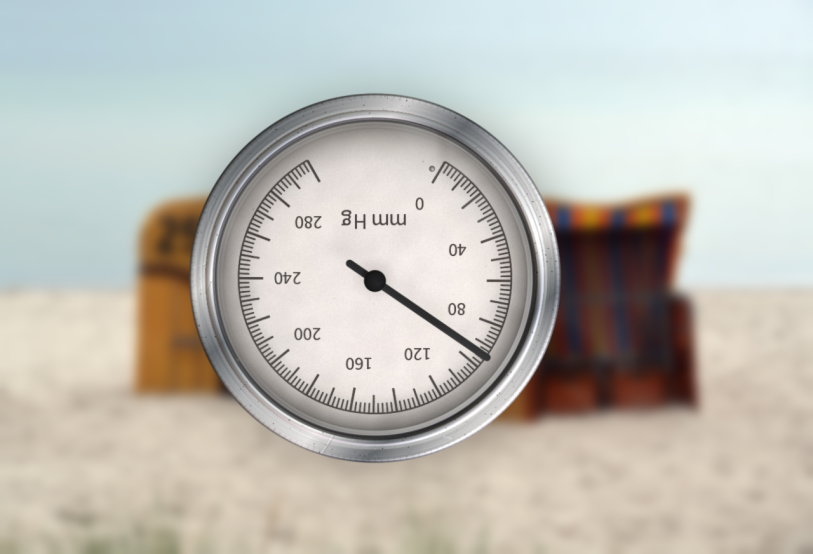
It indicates 94 mmHg
